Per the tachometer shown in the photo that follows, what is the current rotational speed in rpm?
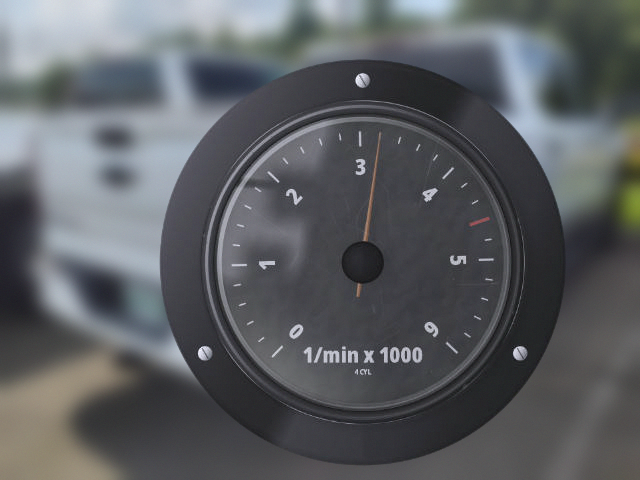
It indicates 3200 rpm
